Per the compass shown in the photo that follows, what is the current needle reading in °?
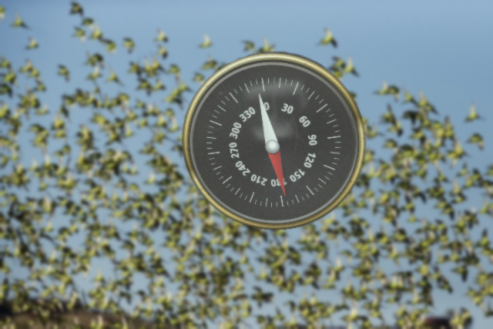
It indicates 175 °
